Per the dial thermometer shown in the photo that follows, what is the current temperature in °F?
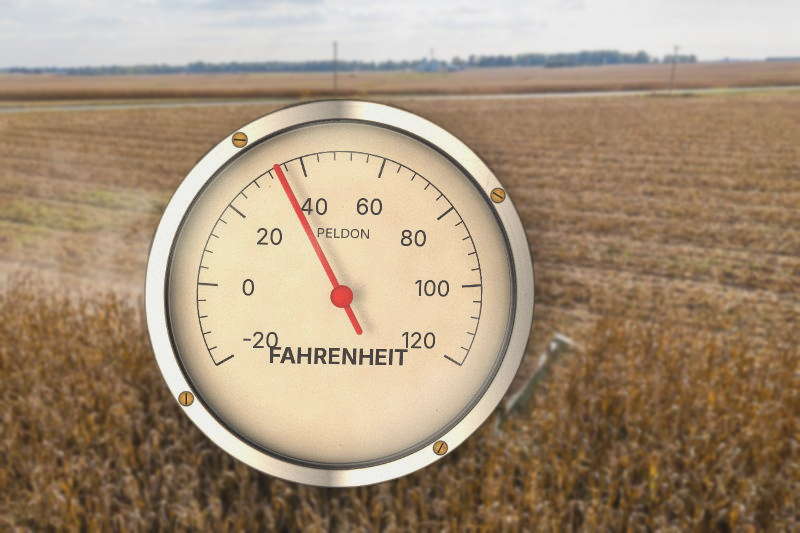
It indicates 34 °F
